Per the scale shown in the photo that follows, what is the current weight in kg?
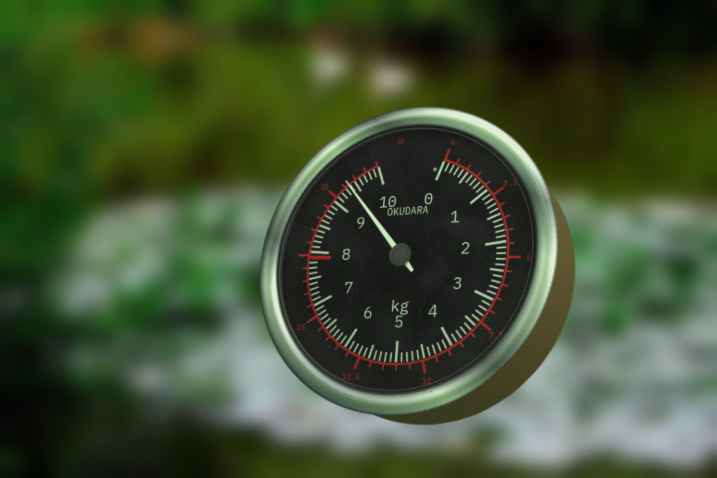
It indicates 9.4 kg
